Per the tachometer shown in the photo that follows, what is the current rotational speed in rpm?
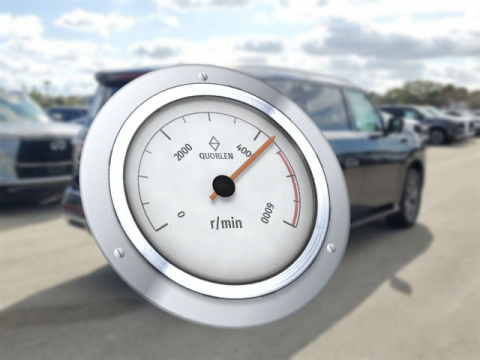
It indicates 4250 rpm
